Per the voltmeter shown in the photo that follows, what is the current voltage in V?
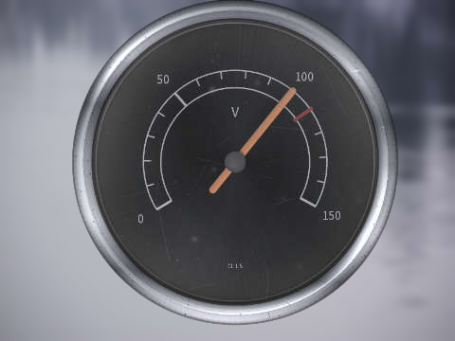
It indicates 100 V
